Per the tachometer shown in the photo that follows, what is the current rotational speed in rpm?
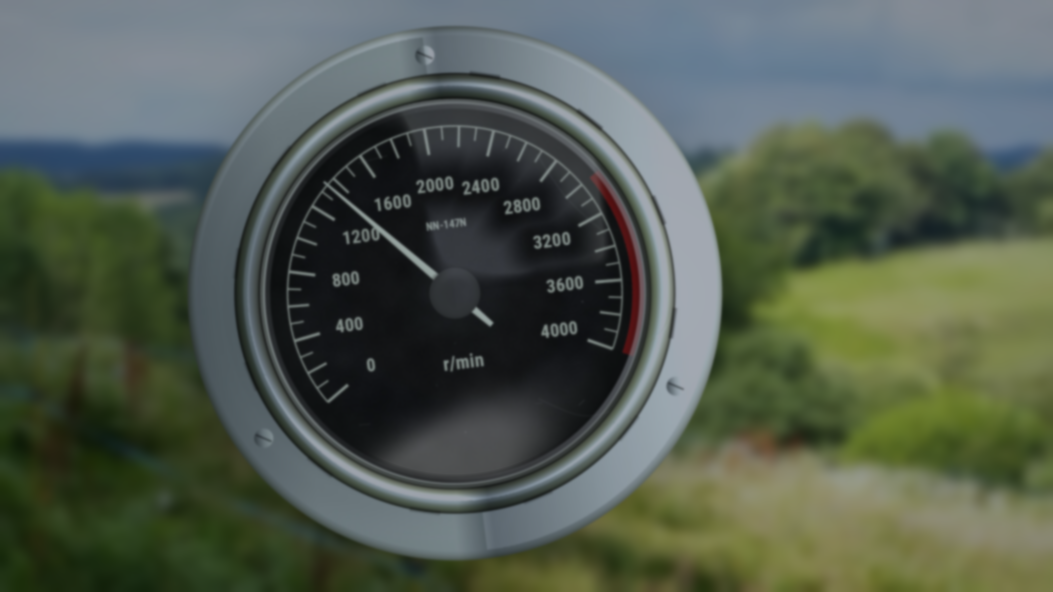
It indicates 1350 rpm
